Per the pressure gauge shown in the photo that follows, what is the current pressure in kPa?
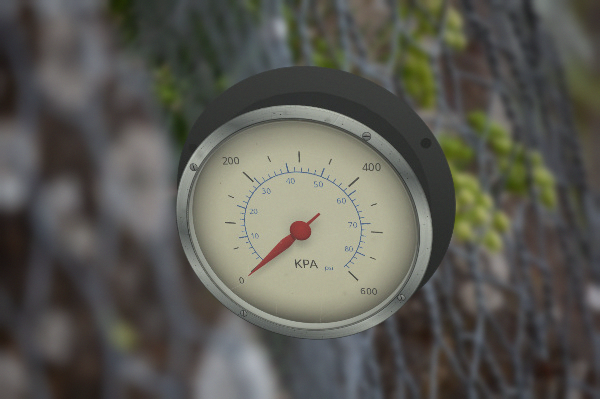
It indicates 0 kPa
